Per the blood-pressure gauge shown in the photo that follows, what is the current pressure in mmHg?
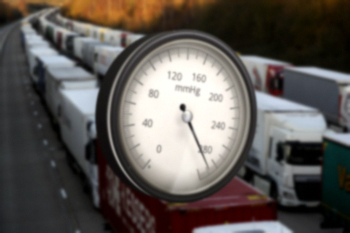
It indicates 290 mmHg
